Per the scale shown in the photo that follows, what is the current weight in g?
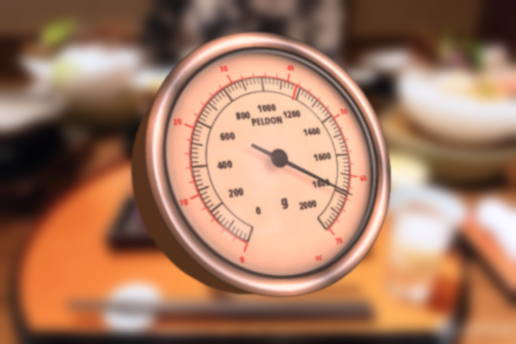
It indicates 1800 g
